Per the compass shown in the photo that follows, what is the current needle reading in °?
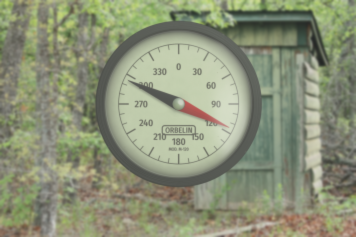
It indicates 115 °
